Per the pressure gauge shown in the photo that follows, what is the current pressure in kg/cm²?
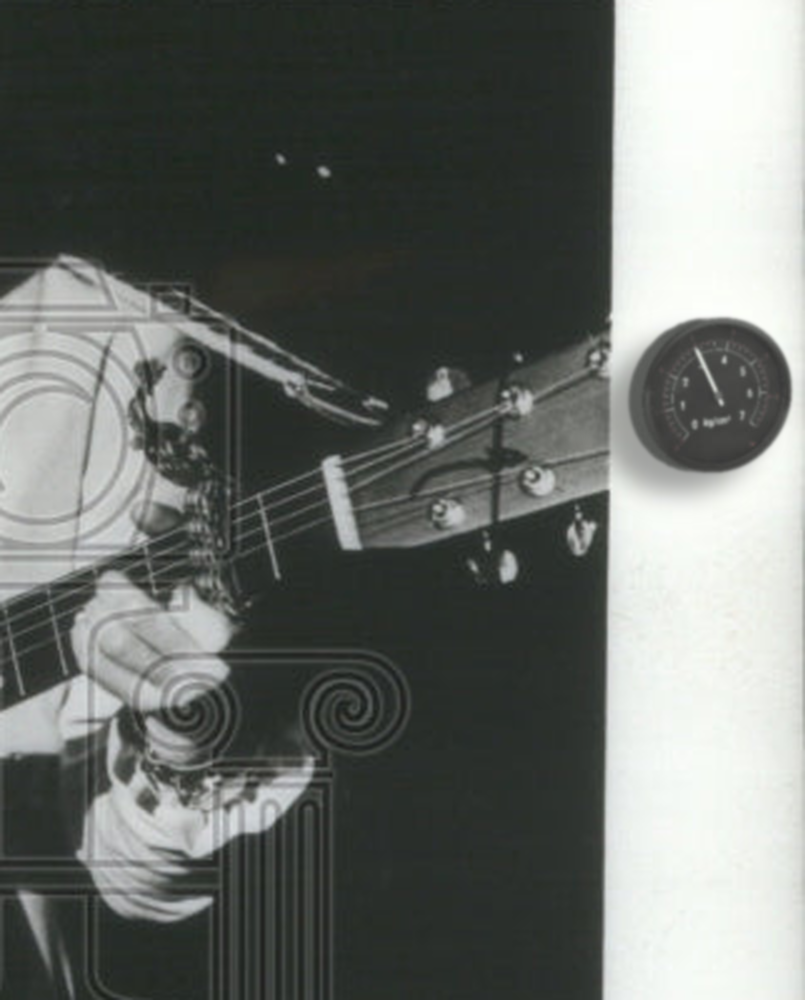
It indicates 3 kg/cm²
